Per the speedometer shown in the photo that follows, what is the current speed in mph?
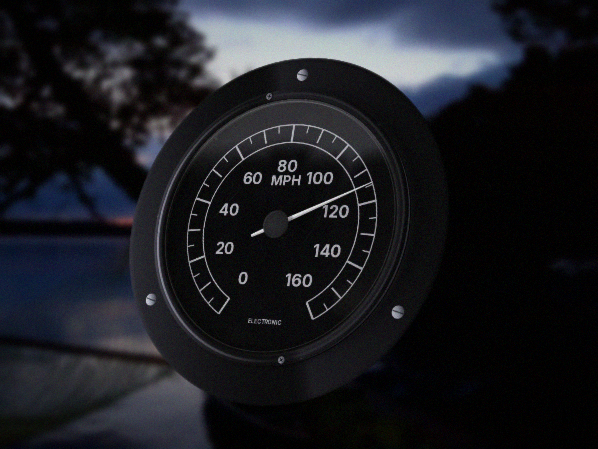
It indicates 115 mph
